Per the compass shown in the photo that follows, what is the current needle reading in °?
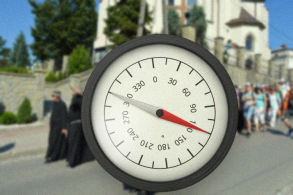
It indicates 120 °
